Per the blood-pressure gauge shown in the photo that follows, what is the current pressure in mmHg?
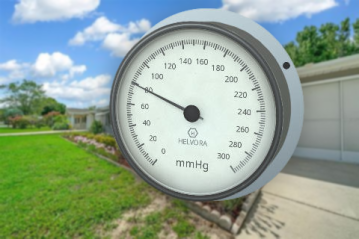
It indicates 80 mmHg
